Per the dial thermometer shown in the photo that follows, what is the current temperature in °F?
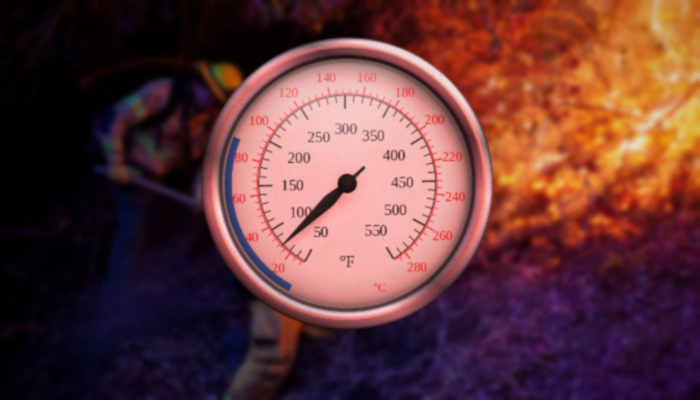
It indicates 80 °F
